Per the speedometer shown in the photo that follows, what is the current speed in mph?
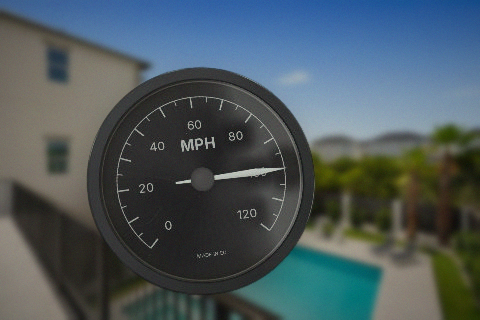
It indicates 100 mph
